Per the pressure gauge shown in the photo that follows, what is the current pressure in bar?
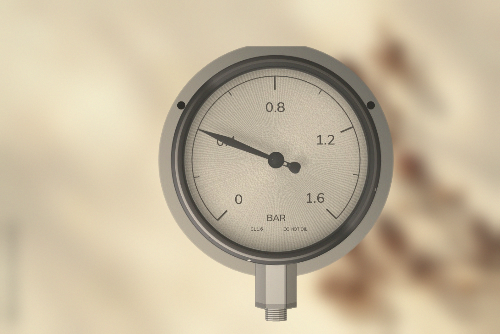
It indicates 0.4 bar
